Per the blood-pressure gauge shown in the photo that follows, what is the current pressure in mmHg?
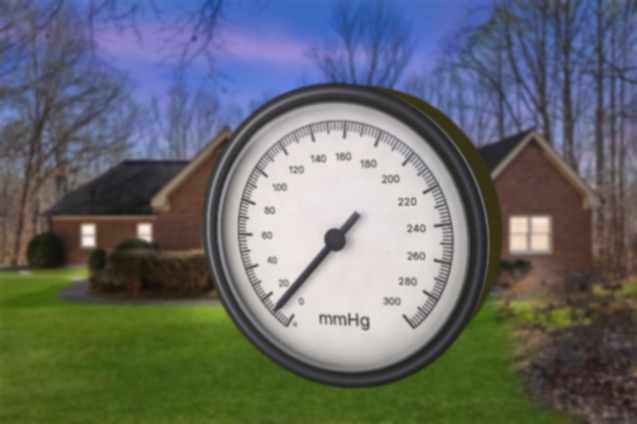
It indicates 10 mmHg
